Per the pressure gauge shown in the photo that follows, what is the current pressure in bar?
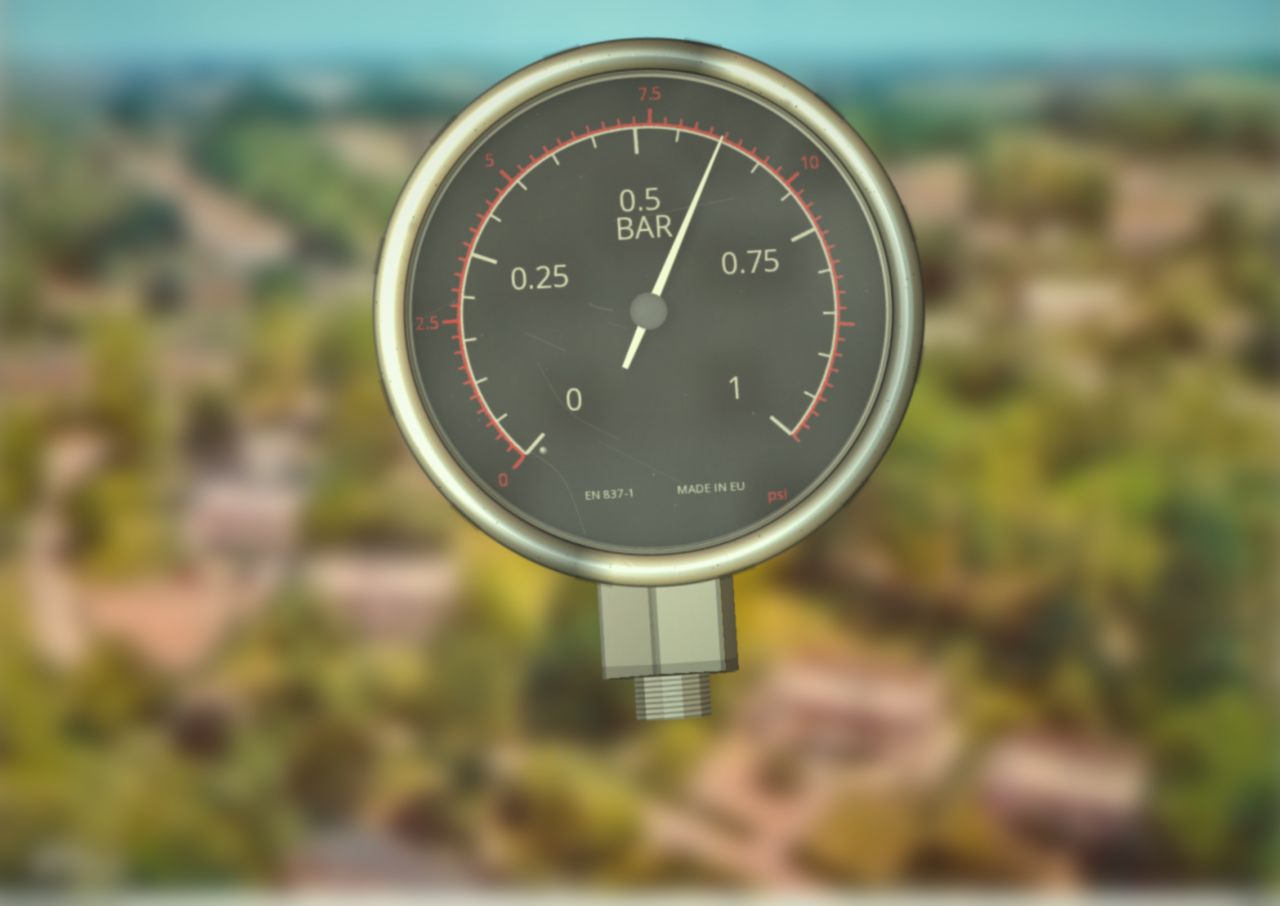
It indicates 0.6 bar
